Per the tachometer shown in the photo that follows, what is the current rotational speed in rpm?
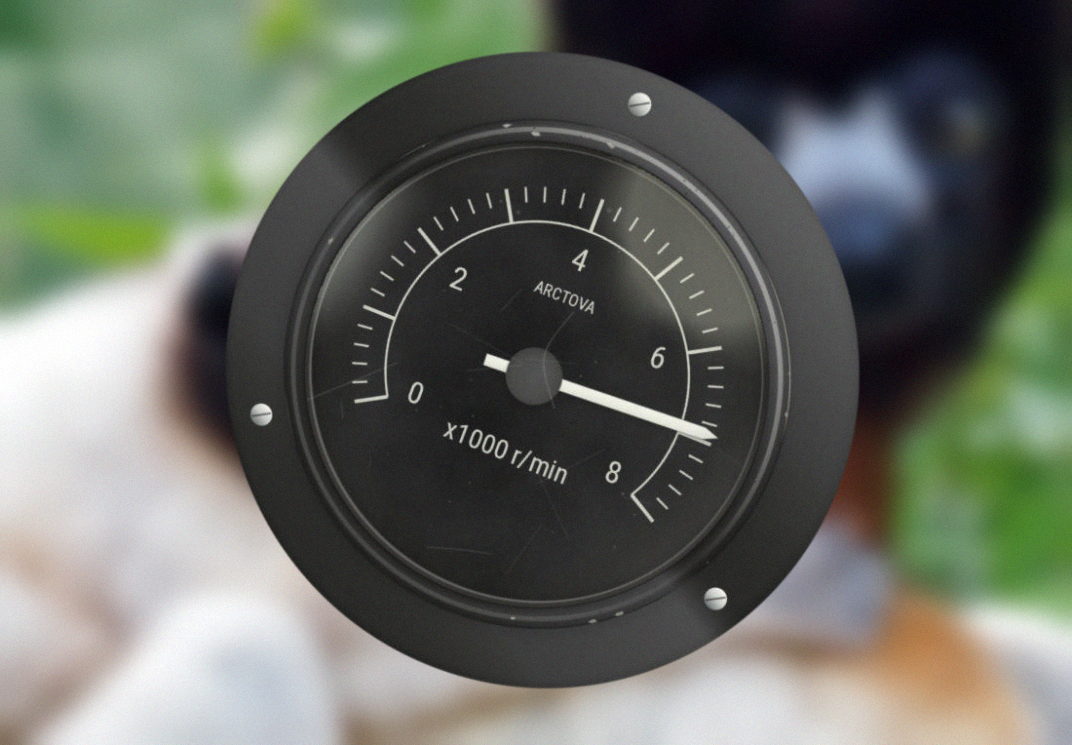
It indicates 6900 rpm
